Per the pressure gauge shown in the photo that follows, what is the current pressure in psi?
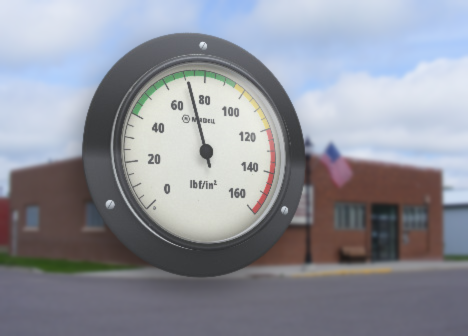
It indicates 70 psi
